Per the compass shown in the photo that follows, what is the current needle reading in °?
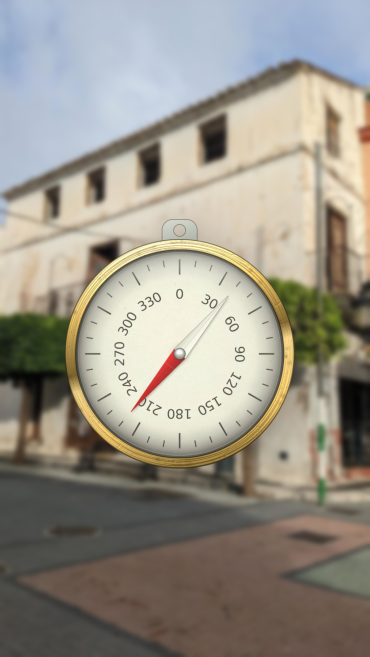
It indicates 220 °
